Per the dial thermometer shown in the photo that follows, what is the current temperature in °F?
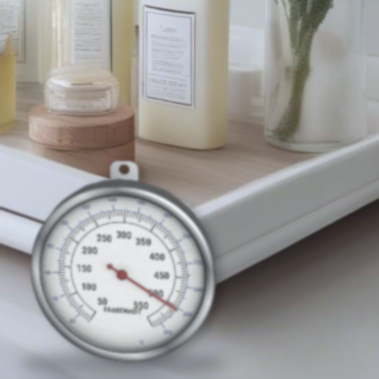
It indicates 500 °F
